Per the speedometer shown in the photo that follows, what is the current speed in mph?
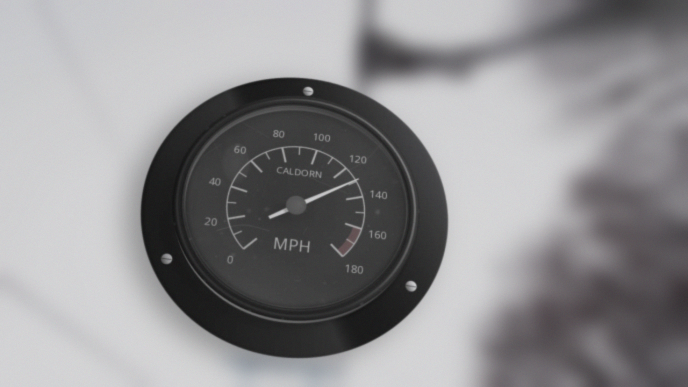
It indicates 130 mph
